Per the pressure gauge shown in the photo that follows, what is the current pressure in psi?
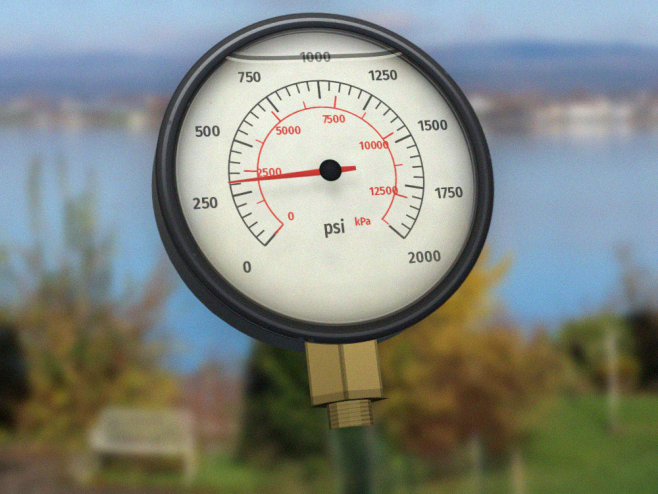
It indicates 300 psi
